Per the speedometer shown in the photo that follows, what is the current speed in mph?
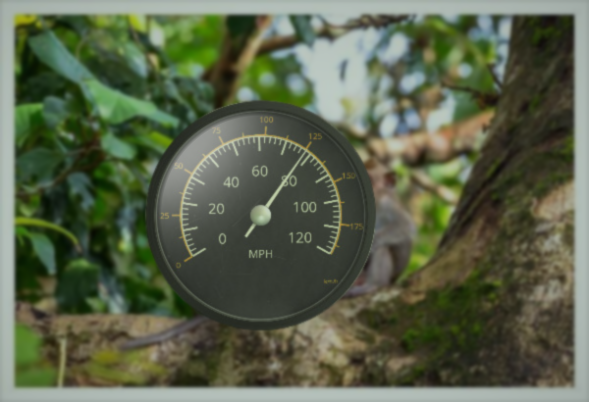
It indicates 78 mph
